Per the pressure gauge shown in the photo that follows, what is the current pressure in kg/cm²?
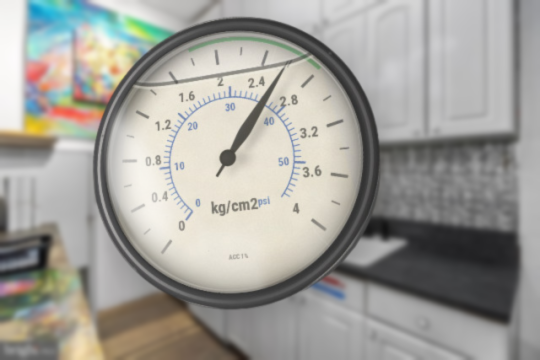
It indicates 2.6 kg/cm²
